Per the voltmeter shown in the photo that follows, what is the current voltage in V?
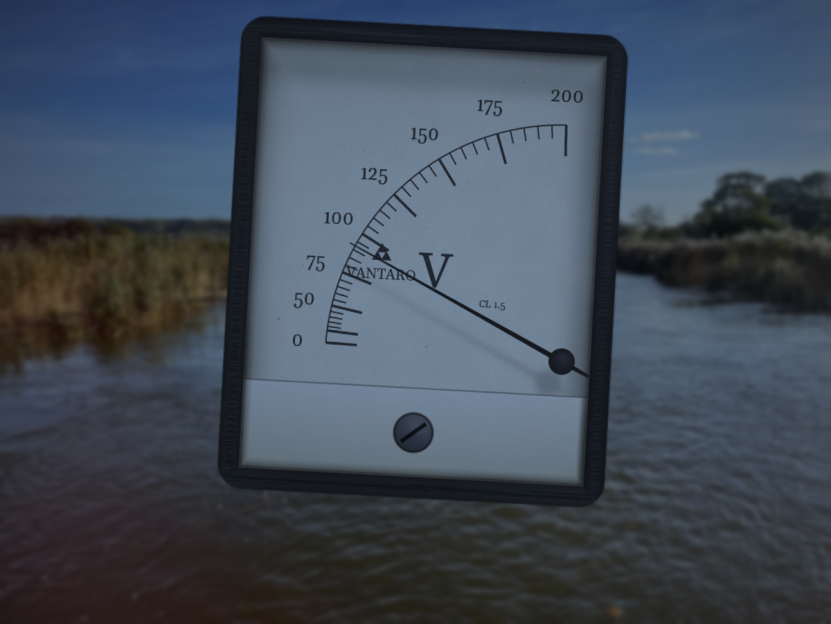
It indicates 92.5 V
